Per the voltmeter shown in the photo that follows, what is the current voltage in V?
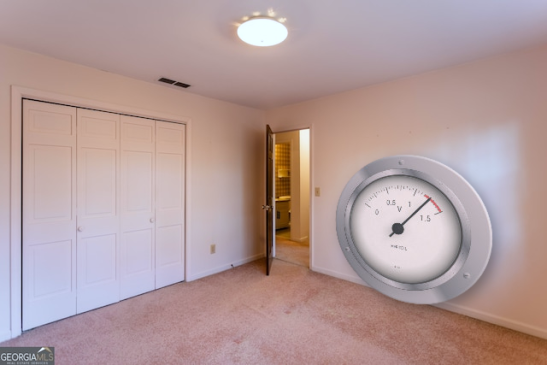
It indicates 1.25 V
